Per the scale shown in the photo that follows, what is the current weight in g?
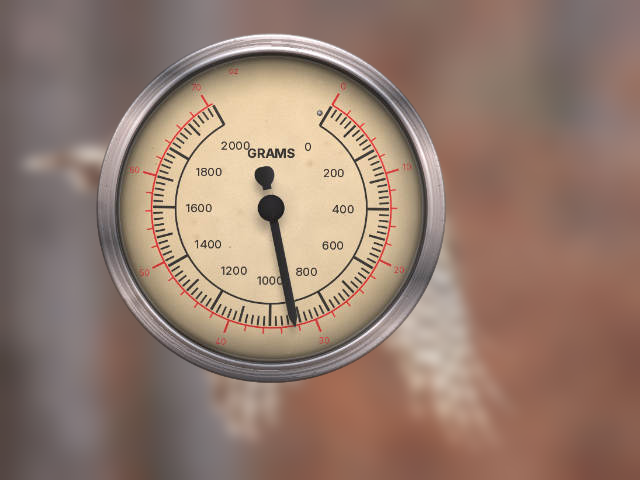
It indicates 920 g
